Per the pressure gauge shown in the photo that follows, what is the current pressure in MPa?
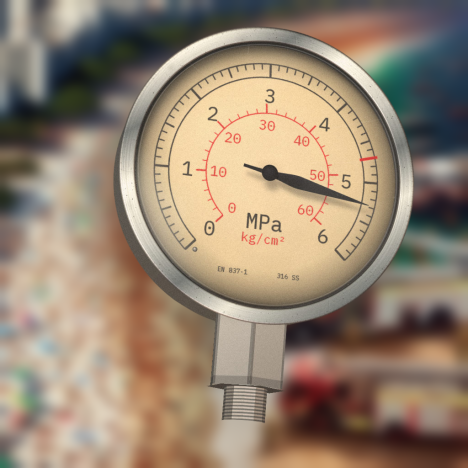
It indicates 5.3 MPa
